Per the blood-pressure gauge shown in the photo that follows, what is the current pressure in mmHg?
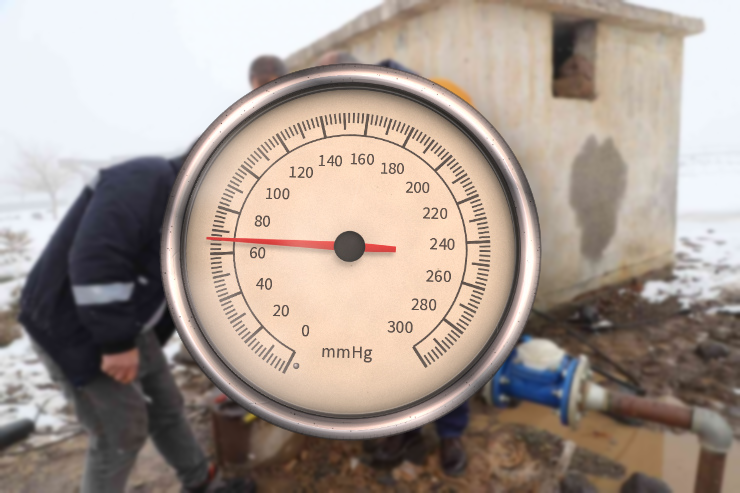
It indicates 66 mmHg
